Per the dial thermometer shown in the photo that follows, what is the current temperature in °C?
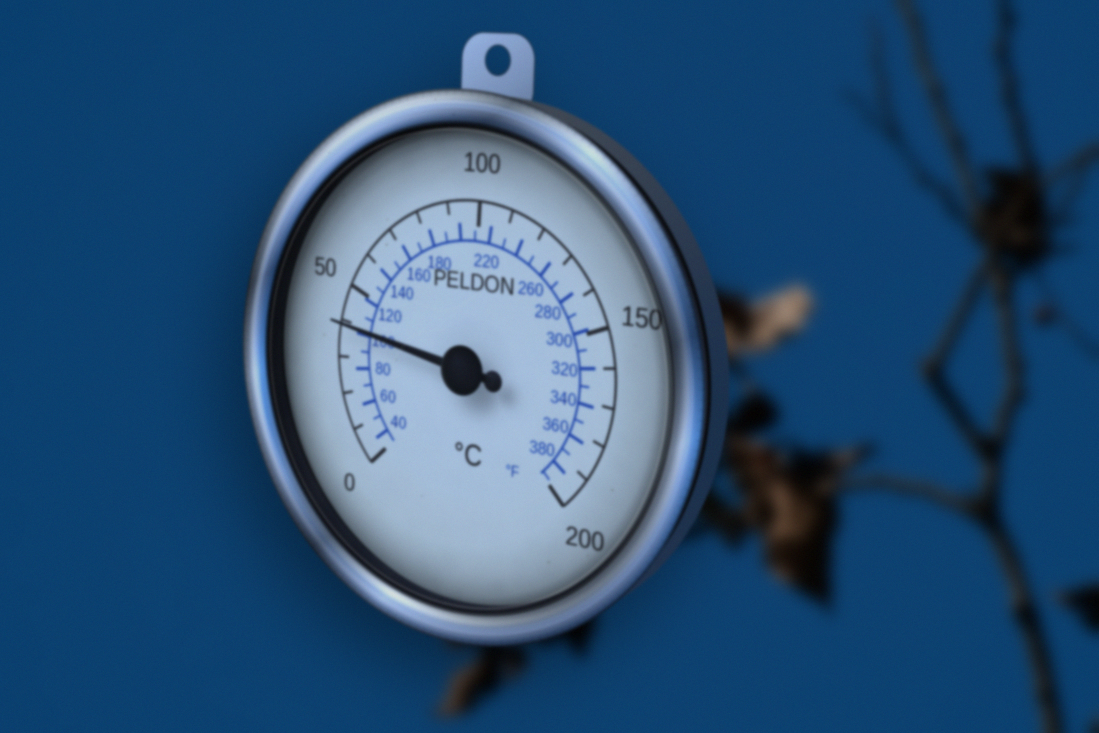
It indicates 40 °C
